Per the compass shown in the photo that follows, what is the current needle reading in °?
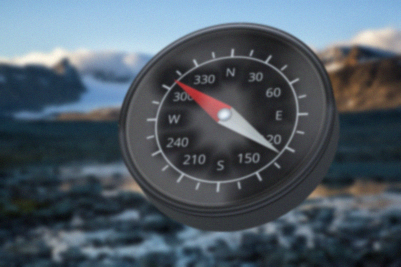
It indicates 307.5 °
